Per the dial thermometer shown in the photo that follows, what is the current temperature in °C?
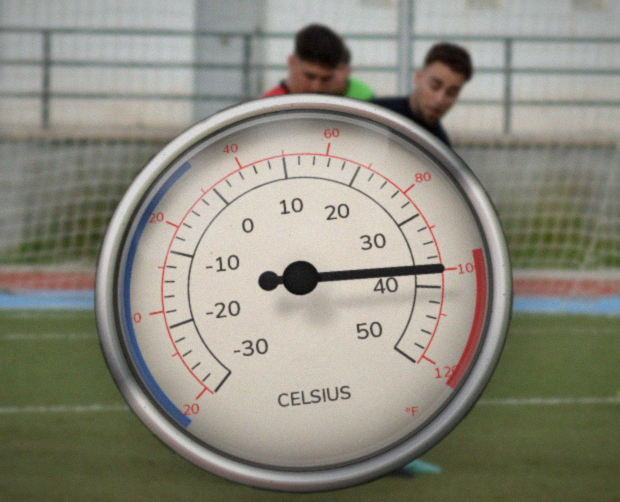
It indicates 38 °C
